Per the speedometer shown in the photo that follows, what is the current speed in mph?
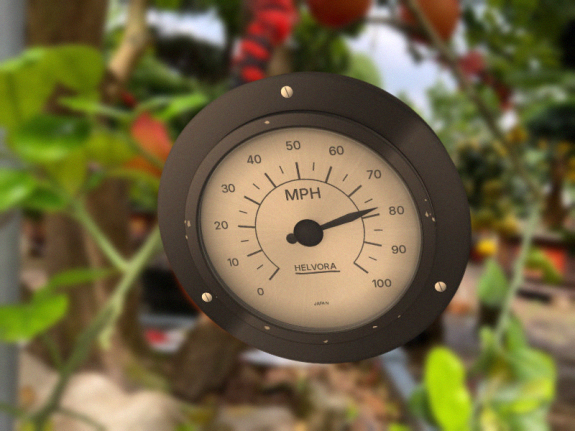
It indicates 77.5 mph
